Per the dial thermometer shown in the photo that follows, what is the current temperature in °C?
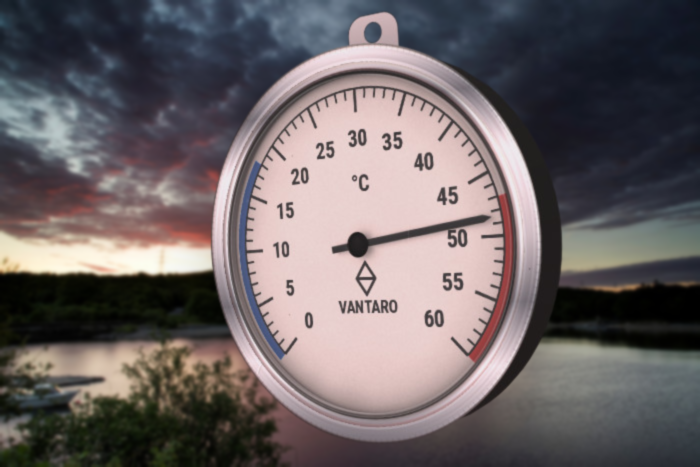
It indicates 48.5 °C
